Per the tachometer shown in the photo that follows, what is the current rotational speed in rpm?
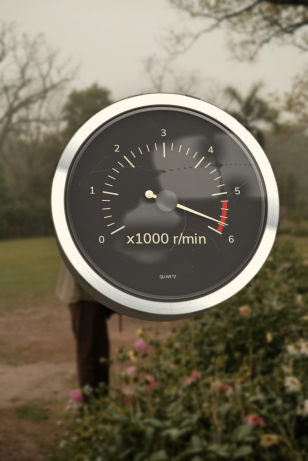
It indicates 5800 rpm
